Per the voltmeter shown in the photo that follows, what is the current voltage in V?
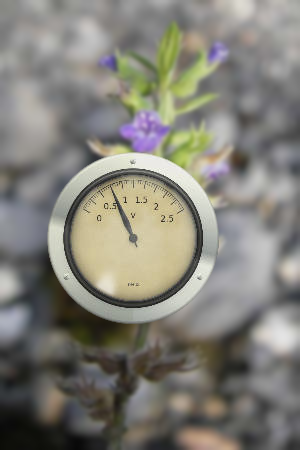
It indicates 0.75 V
